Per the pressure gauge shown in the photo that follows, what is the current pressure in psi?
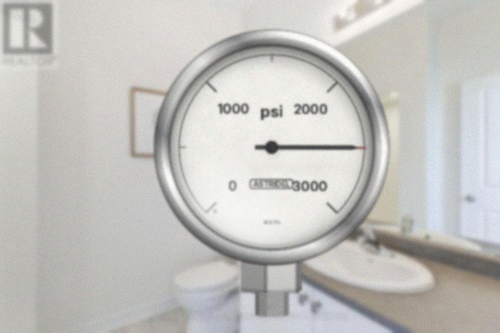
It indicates 2500 psi
